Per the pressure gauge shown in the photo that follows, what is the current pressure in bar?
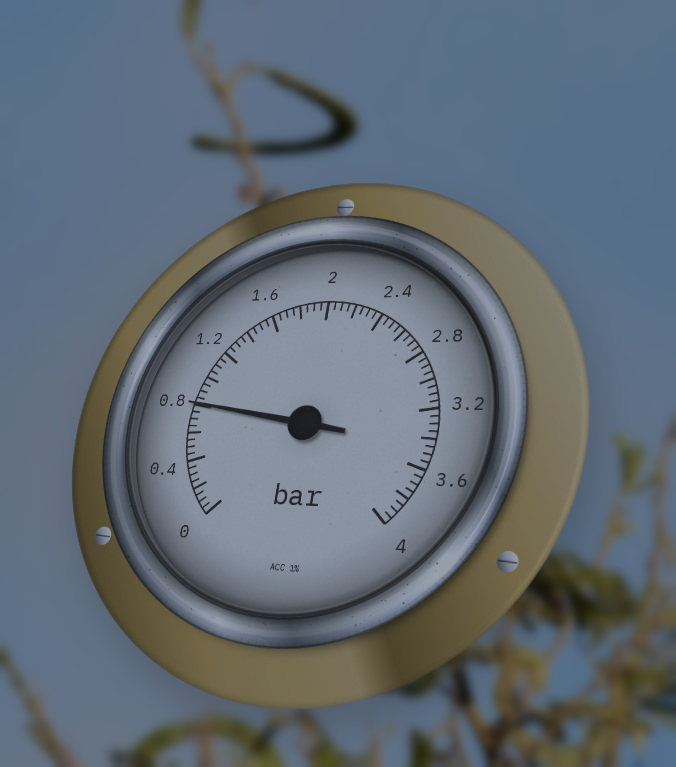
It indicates 0.8 bar
